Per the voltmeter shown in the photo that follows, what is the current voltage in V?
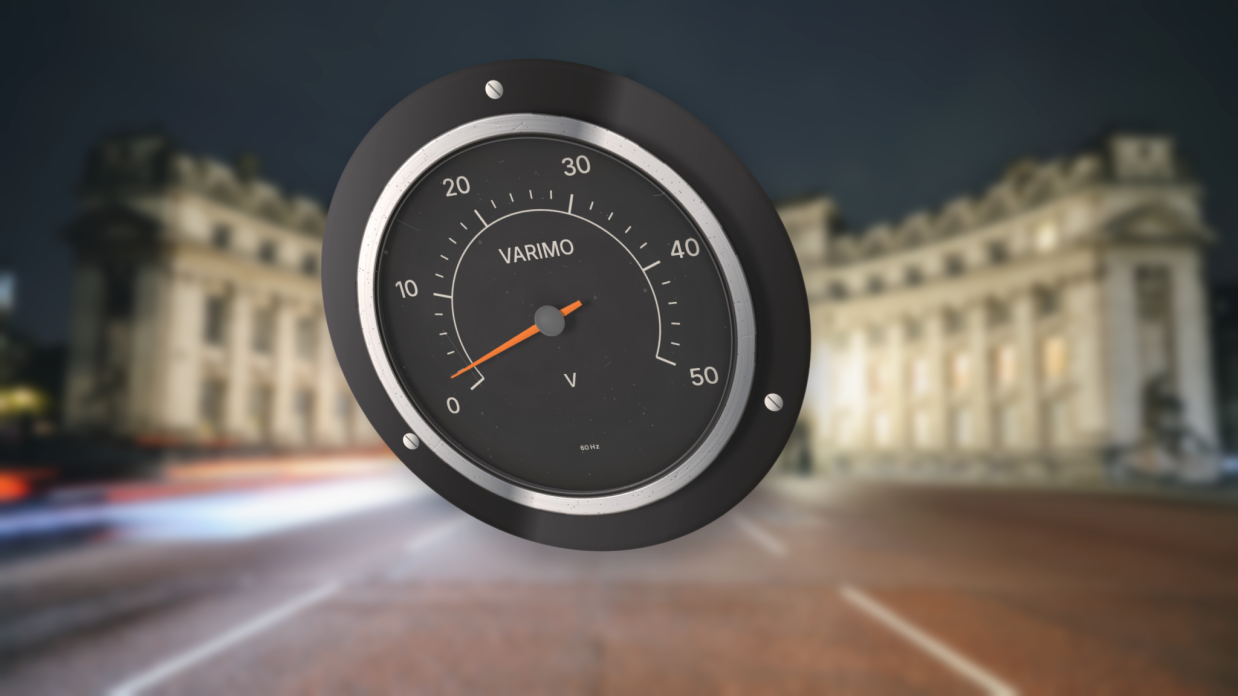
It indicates 2 V
